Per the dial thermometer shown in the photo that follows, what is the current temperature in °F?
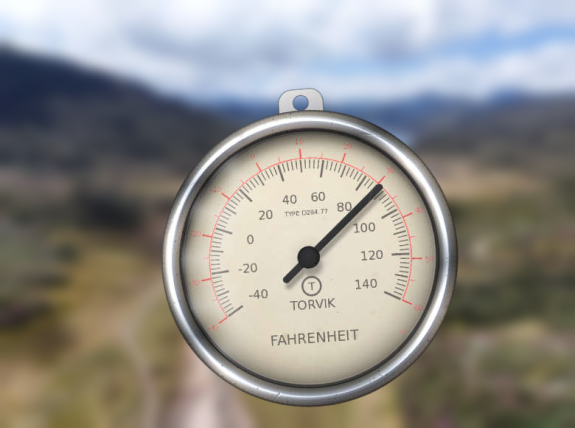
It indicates 88 °F
